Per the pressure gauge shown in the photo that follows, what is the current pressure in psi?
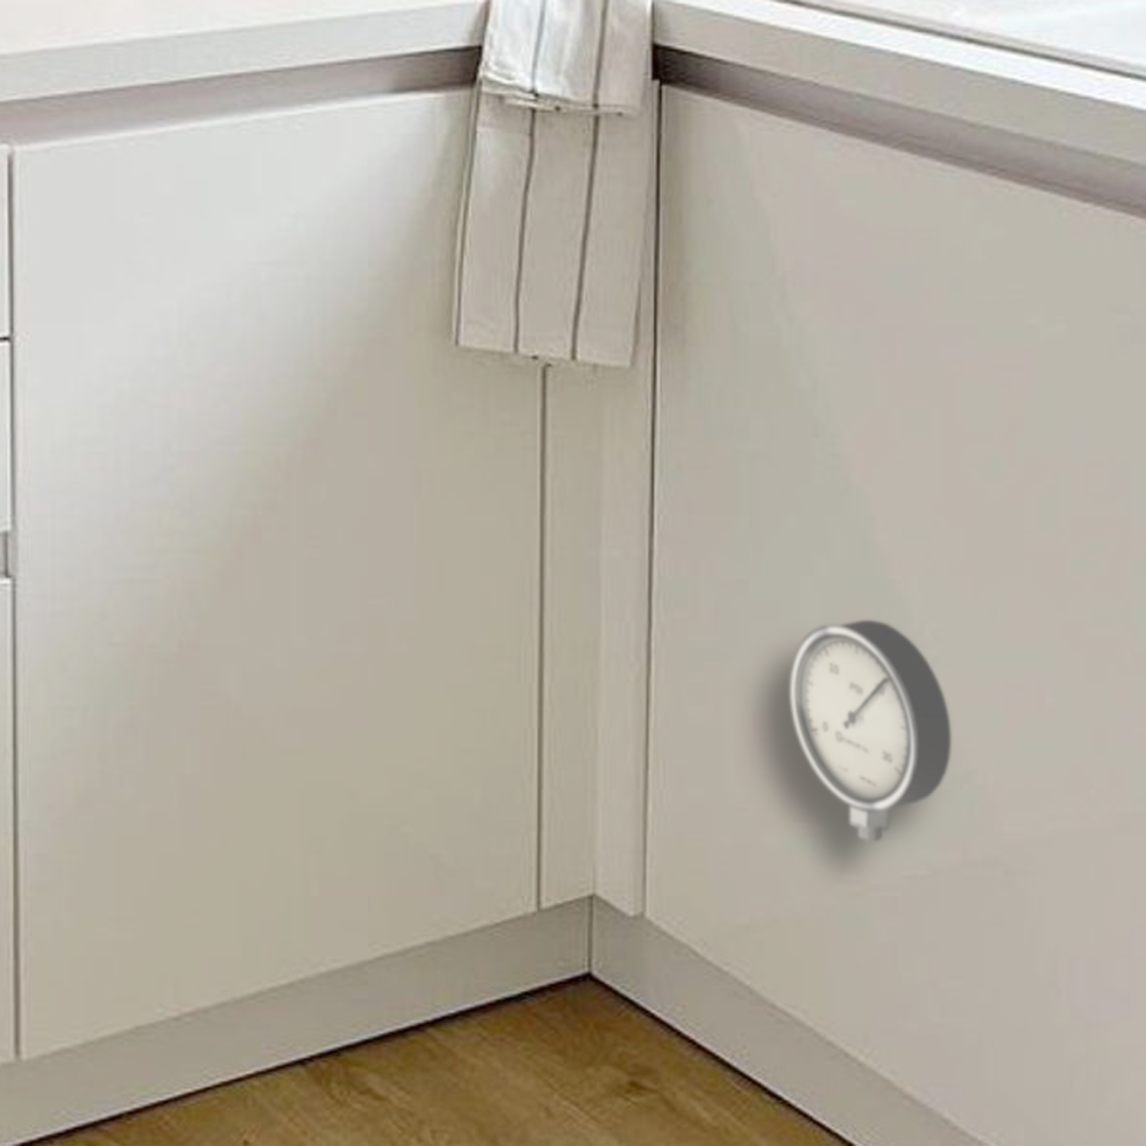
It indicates 20 psi
